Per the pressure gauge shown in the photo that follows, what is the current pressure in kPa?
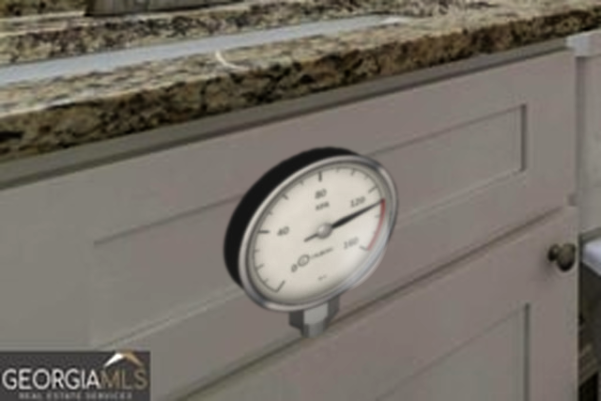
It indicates 130 kPa
